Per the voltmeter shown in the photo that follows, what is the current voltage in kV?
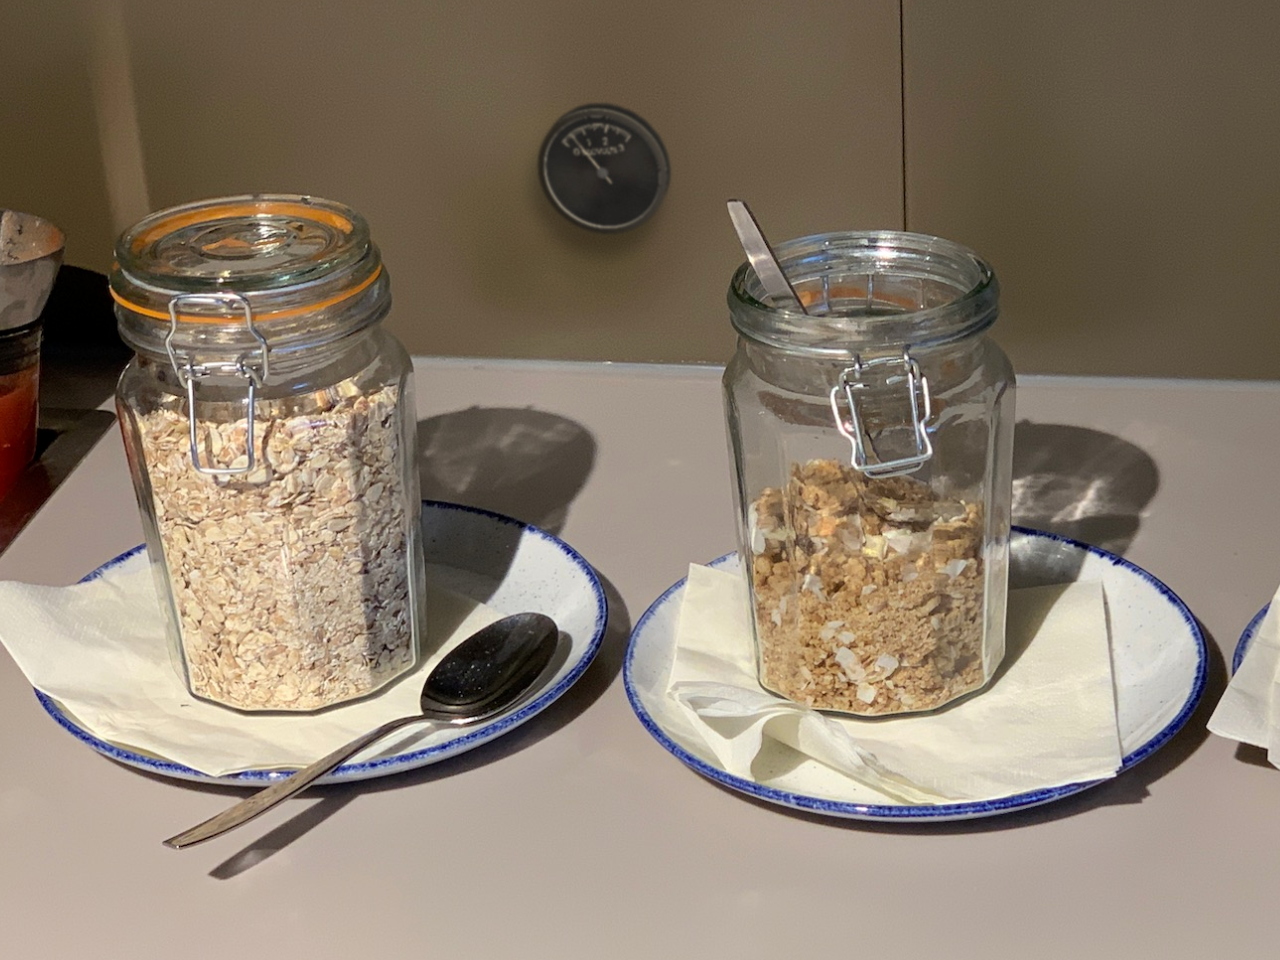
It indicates 0.5 kV
